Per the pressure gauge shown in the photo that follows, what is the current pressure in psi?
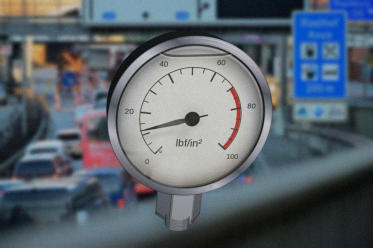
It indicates 12.5 psi
